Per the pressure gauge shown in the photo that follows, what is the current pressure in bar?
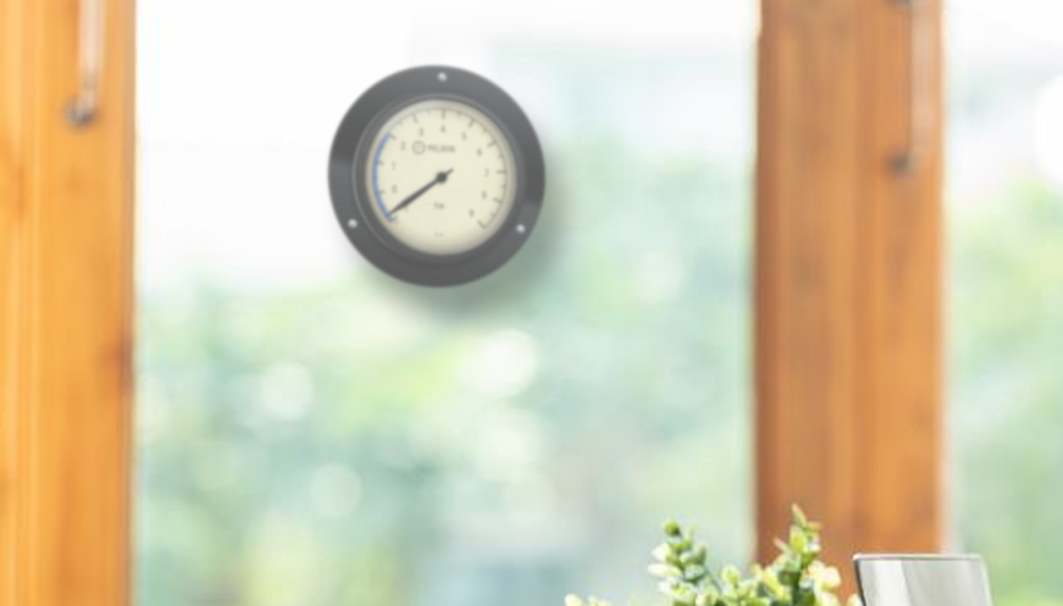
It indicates -0.75 bar
